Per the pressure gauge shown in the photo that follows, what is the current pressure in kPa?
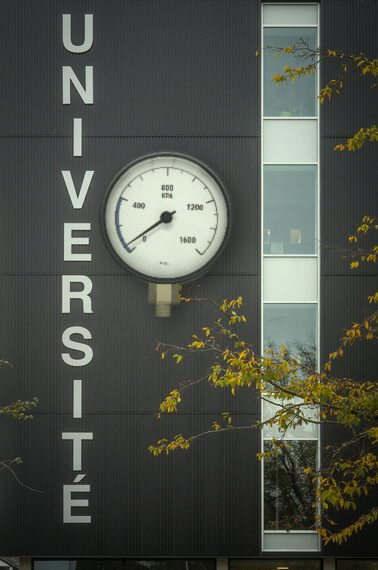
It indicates 50 kPa
